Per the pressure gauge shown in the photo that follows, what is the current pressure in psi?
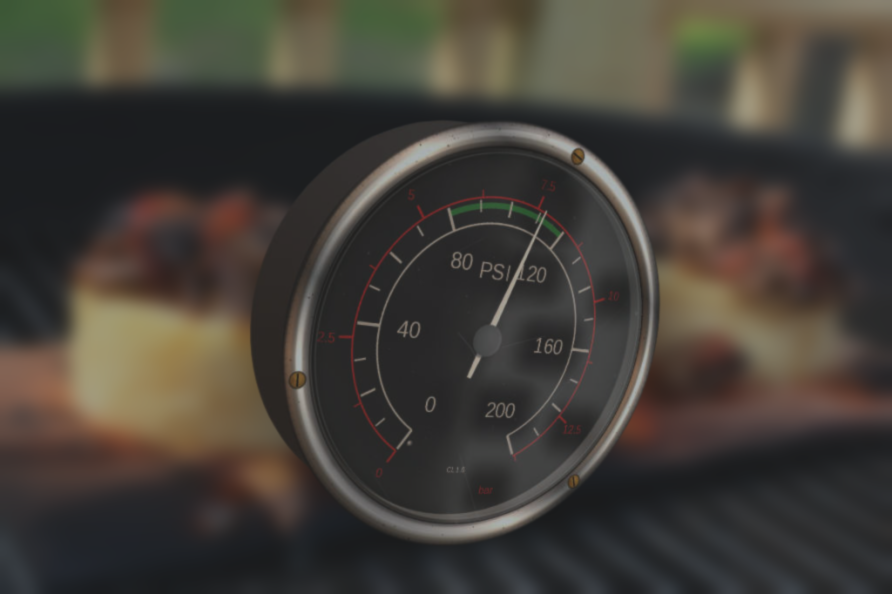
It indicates 110 psi
